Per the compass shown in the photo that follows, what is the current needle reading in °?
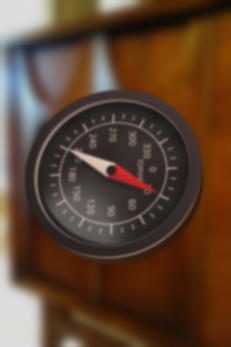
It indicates 30 °
